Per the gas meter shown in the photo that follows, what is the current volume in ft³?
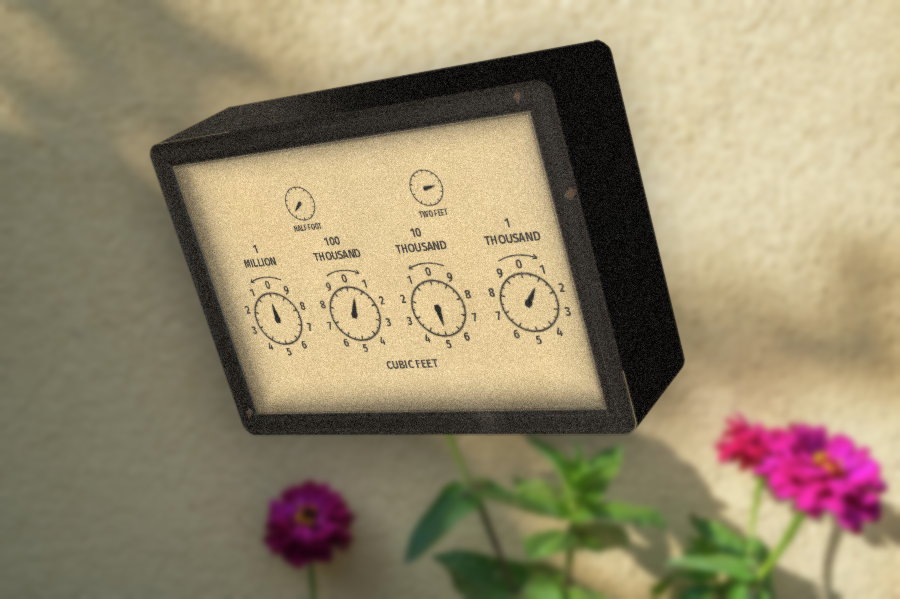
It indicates 5100 ft³
